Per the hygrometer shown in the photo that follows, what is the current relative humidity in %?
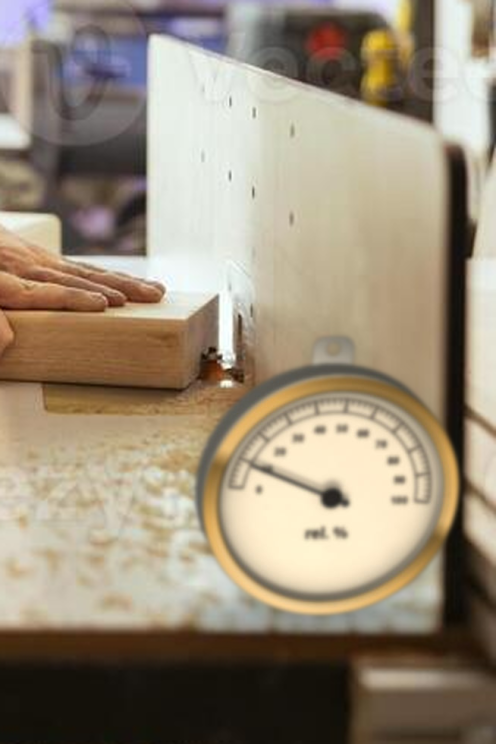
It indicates 10 %
